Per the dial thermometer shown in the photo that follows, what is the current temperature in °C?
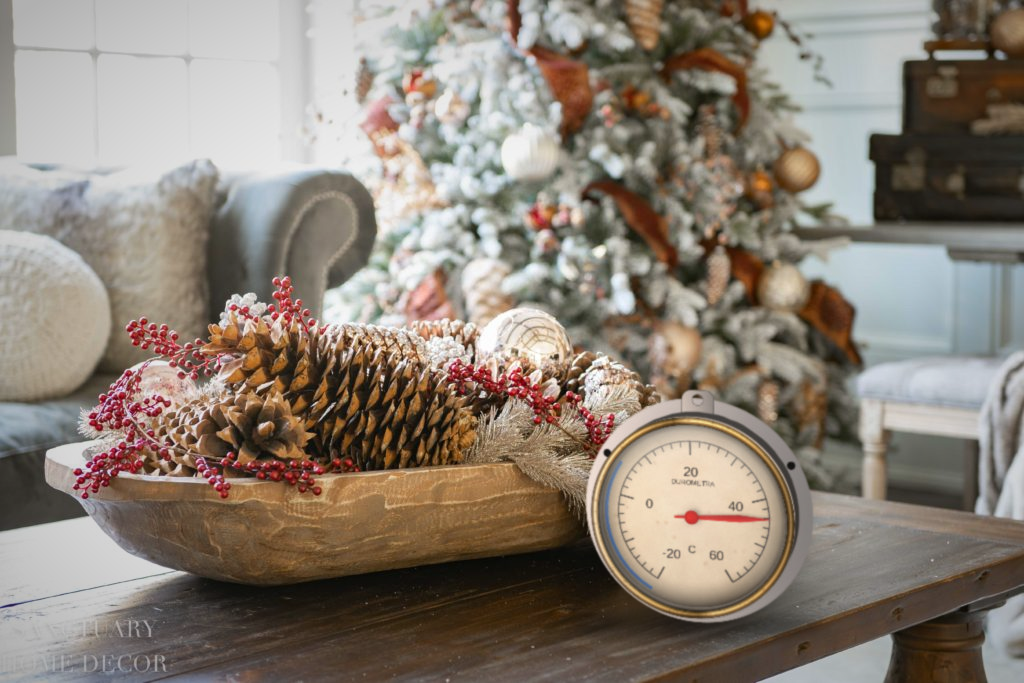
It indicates 44 °C
